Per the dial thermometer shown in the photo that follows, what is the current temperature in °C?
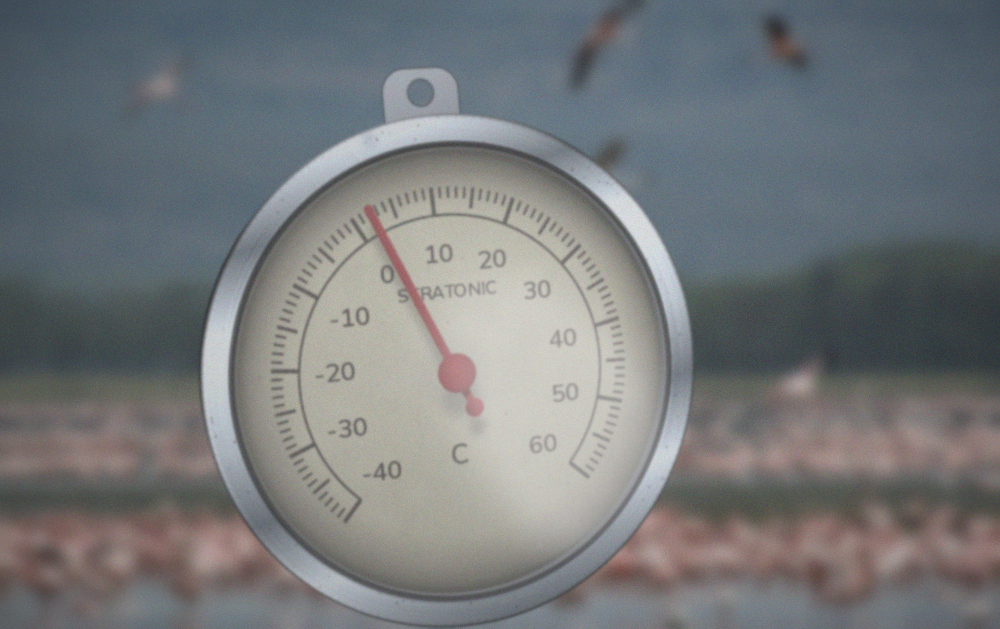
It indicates 2 °C
